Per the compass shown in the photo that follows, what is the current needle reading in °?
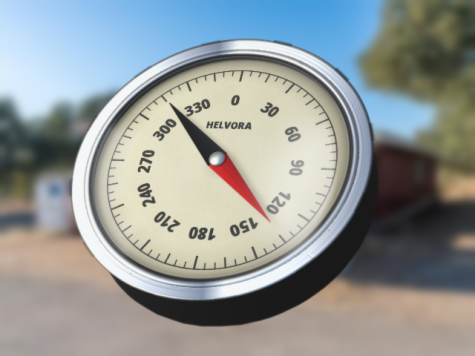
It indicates 135 °
